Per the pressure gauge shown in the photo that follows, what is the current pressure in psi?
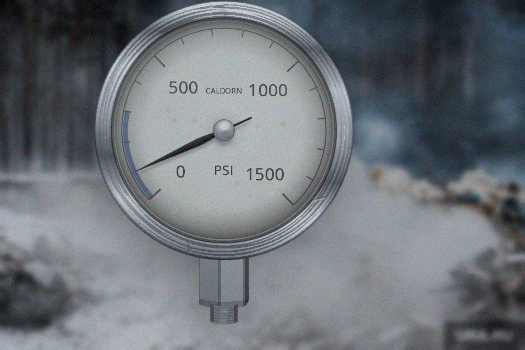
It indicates 100 psi
